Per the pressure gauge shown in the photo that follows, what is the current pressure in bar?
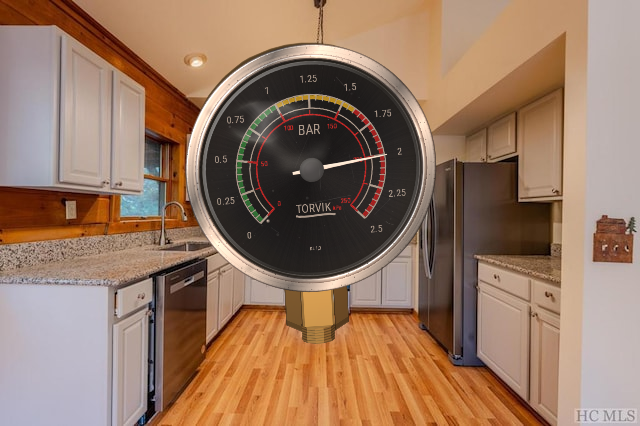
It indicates 2 bar
